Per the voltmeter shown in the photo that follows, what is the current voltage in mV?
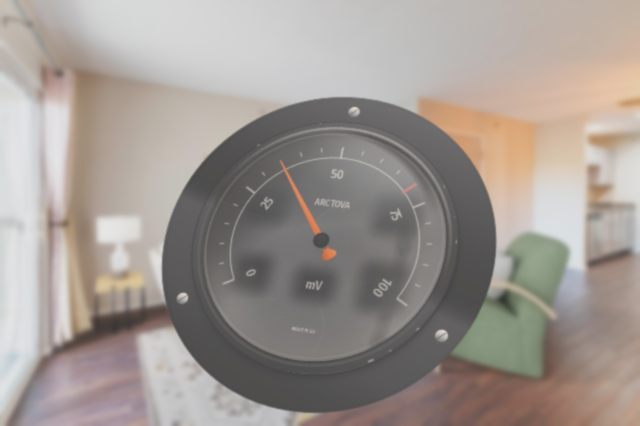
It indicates 35 mV
